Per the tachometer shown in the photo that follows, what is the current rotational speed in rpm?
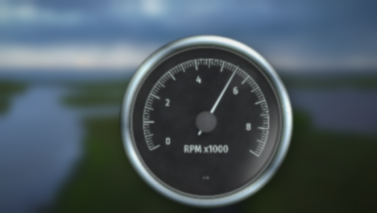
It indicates 5500 rpm
